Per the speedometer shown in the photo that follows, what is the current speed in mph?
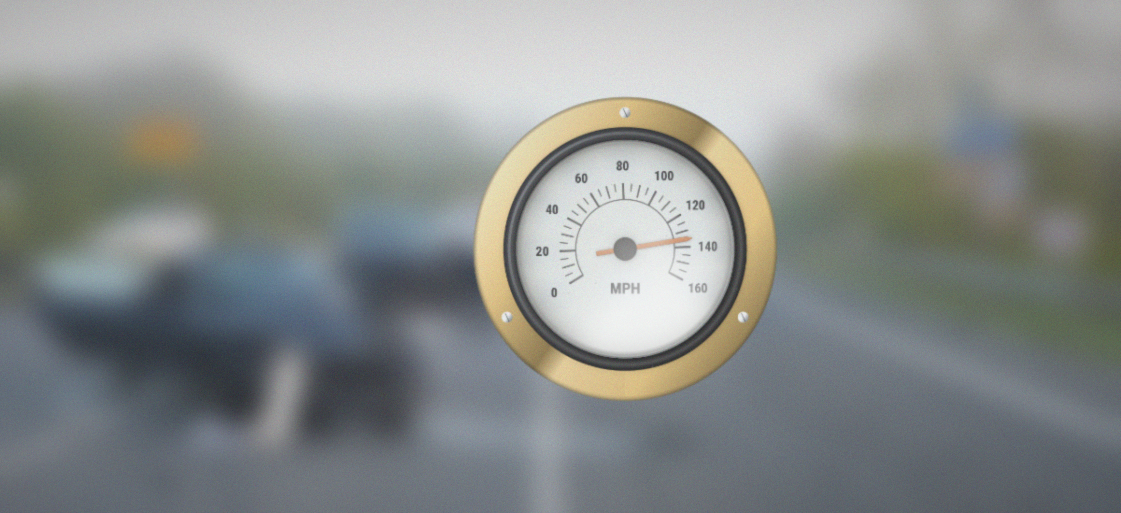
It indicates 135 mph
